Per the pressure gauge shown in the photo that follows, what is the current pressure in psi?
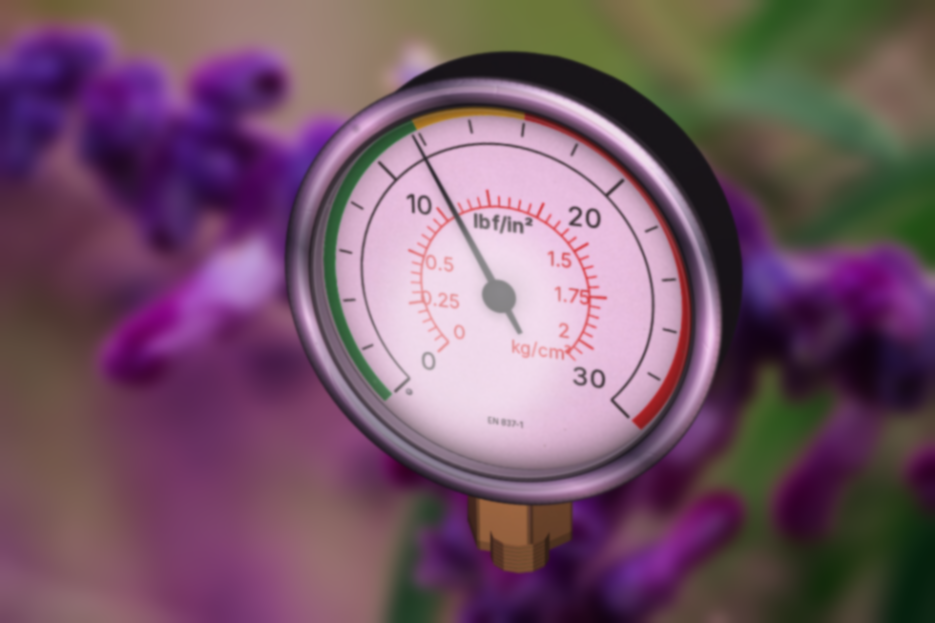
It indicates 12 psi
